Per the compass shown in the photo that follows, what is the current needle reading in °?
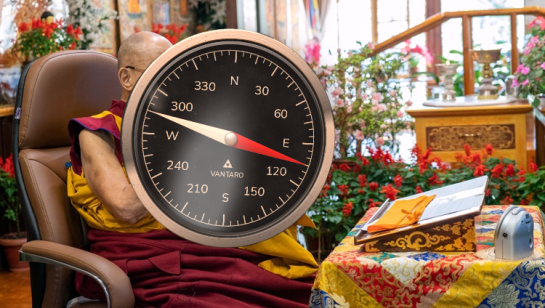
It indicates 105 °
